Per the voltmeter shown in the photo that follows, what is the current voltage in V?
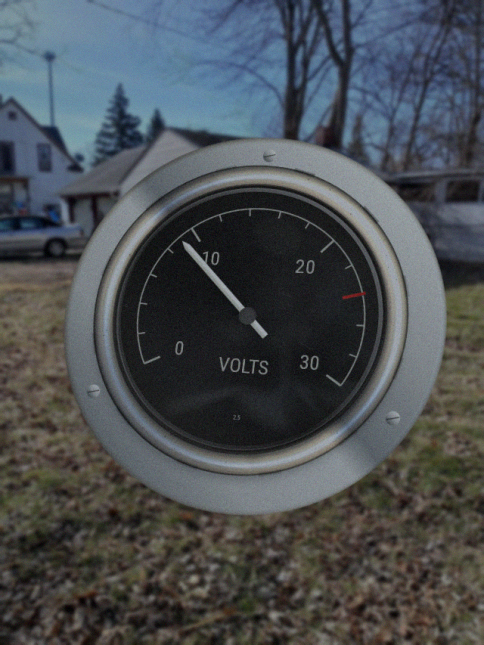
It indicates 9 V
